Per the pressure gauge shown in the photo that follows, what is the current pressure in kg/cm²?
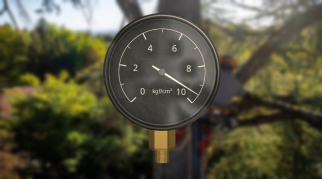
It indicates 9.5 kg/cm²
